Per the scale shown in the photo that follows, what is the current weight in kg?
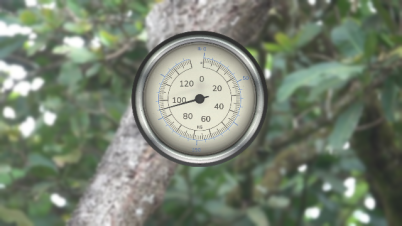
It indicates 95 kg
